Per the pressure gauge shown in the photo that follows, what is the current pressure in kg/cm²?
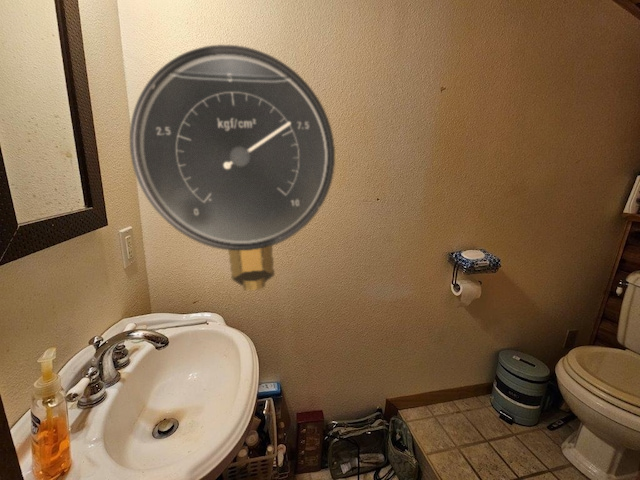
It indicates 7.25 kg/cm²
